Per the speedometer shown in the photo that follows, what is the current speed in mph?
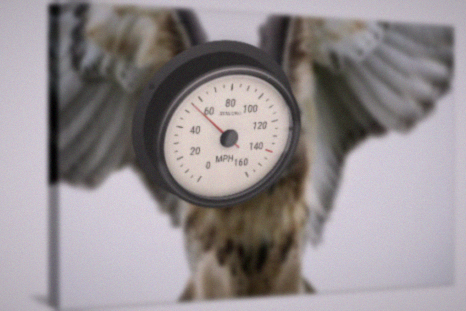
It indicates 55 mph
